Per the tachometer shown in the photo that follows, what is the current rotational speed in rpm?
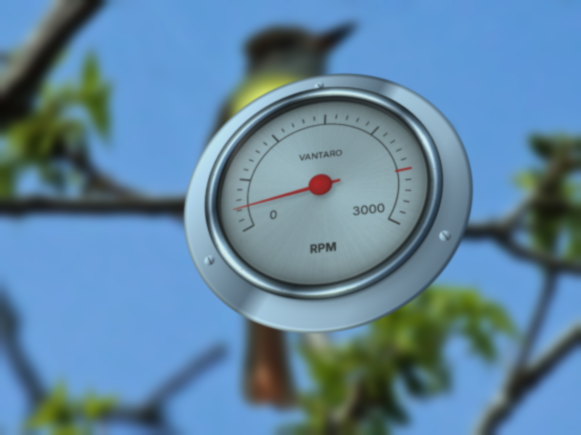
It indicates 200 rpm
